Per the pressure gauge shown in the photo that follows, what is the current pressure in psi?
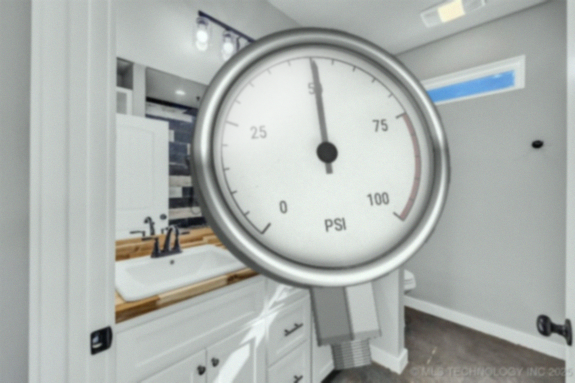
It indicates 50 psi
